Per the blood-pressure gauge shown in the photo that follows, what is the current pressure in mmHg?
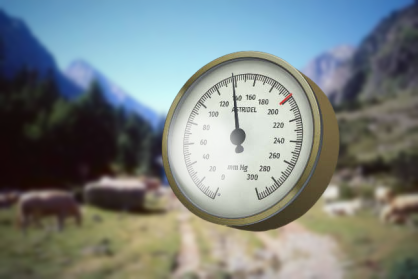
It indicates 140 mmHg
